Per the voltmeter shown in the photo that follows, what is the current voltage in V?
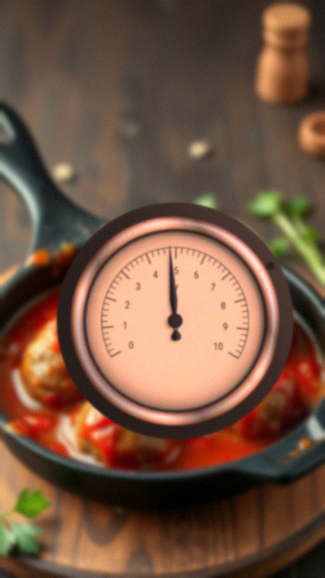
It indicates 4.8 V
